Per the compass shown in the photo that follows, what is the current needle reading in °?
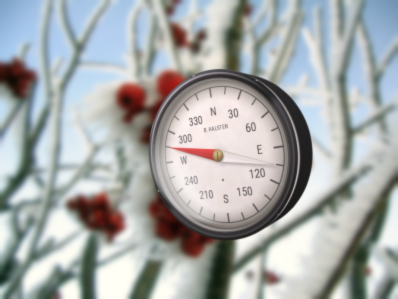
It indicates 285 °
